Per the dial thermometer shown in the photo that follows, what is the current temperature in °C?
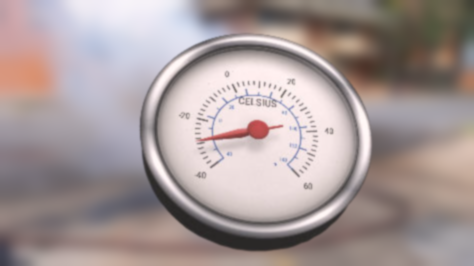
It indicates -30 °C
